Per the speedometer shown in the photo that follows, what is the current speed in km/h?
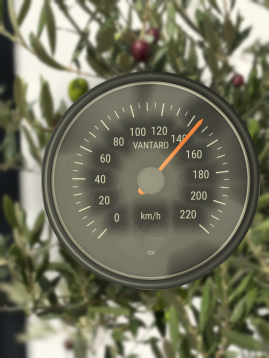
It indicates 145 km/h
